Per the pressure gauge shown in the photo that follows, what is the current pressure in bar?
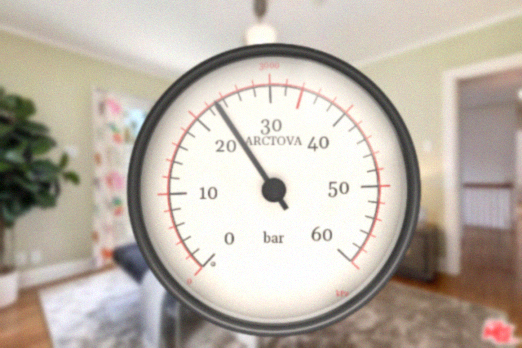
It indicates 23 bar
